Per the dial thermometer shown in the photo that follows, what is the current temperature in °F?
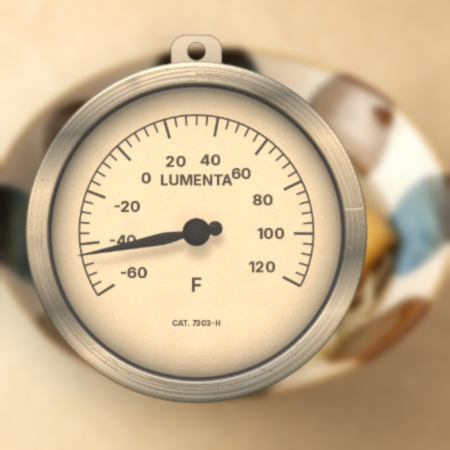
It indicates -44 °F
